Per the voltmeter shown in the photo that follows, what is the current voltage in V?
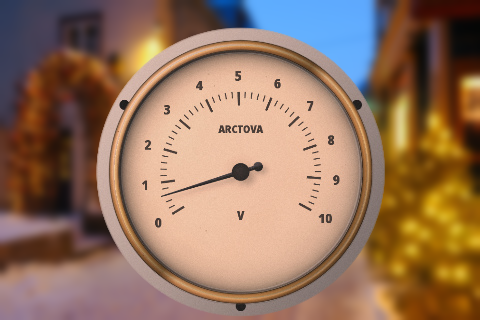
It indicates 0.6 V
